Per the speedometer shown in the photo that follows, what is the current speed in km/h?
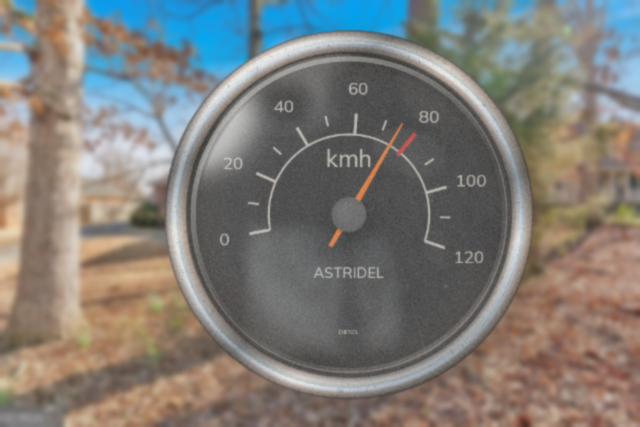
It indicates 75 km/h
